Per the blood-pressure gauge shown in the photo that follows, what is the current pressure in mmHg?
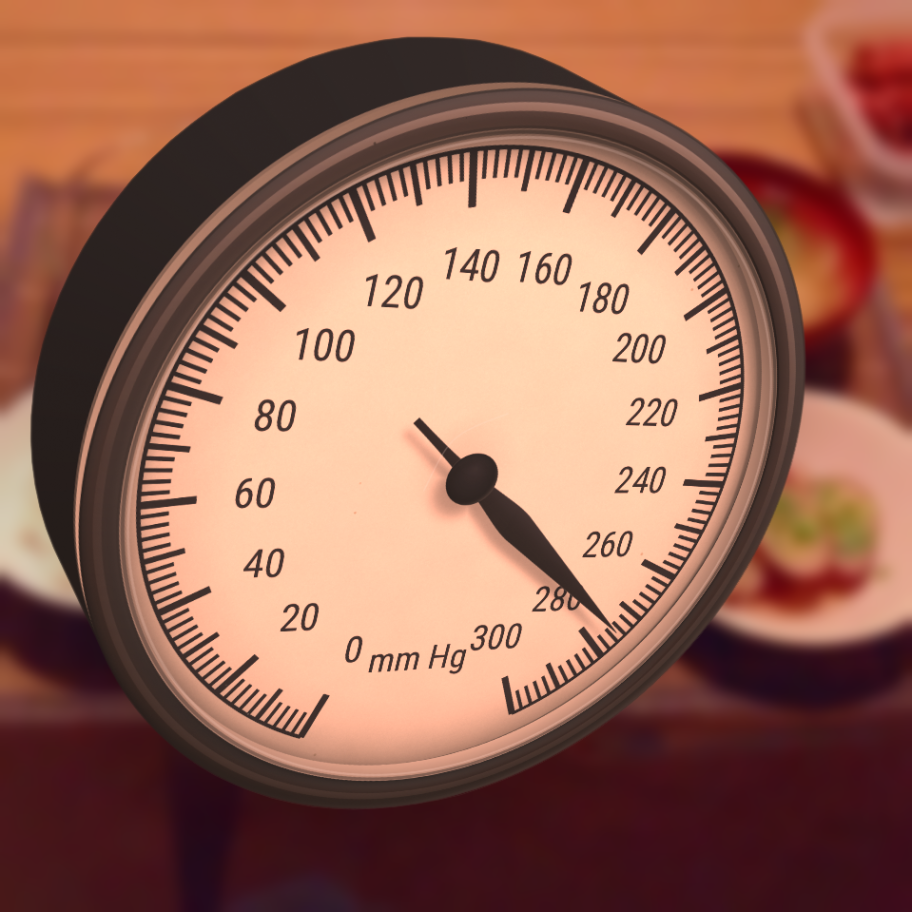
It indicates 275 mmHg
